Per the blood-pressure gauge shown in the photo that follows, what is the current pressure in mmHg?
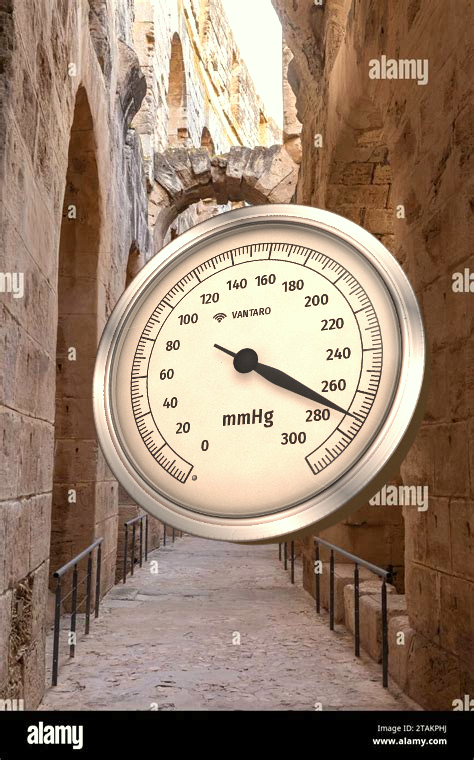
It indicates 272 mmHg
